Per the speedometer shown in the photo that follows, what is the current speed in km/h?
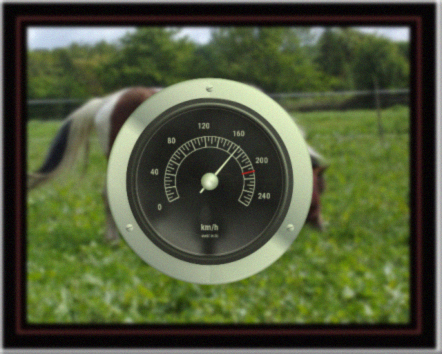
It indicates 170 km/h
